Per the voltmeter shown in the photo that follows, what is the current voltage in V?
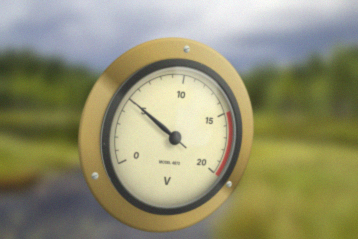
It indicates 5 V
